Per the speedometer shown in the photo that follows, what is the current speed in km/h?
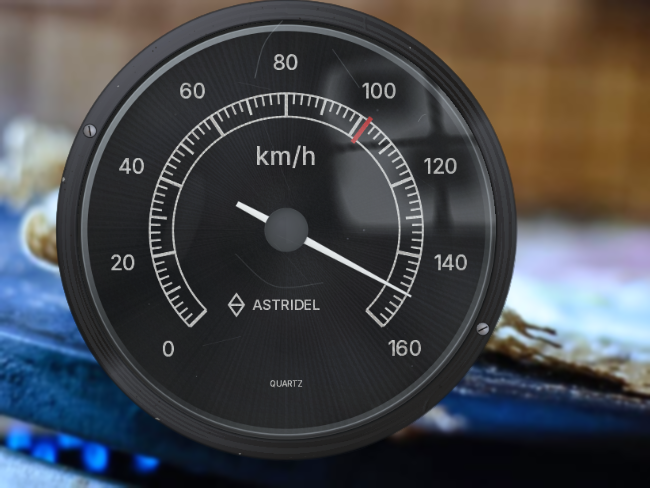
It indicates 150 km/h
